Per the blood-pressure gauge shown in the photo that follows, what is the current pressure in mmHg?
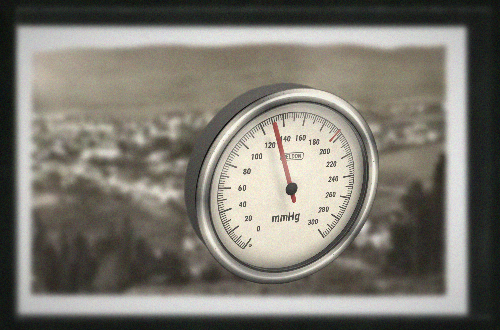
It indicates 130 mmHg
